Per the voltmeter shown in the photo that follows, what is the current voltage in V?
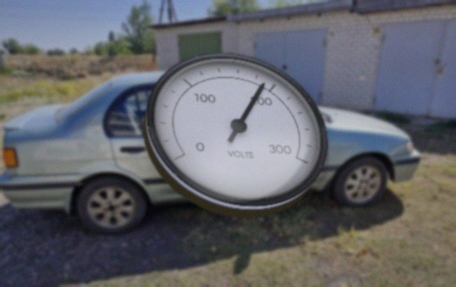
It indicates 190 V
